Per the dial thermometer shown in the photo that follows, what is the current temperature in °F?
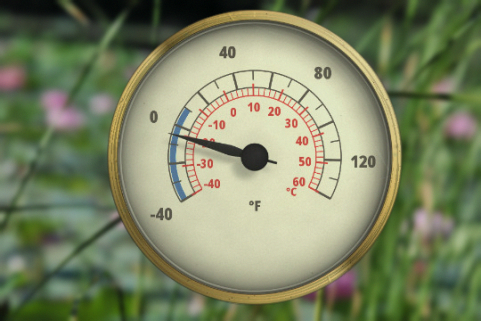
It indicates -5 °F
